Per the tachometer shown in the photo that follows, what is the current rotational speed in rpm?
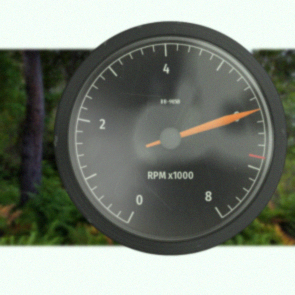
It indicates 6000 rpm
